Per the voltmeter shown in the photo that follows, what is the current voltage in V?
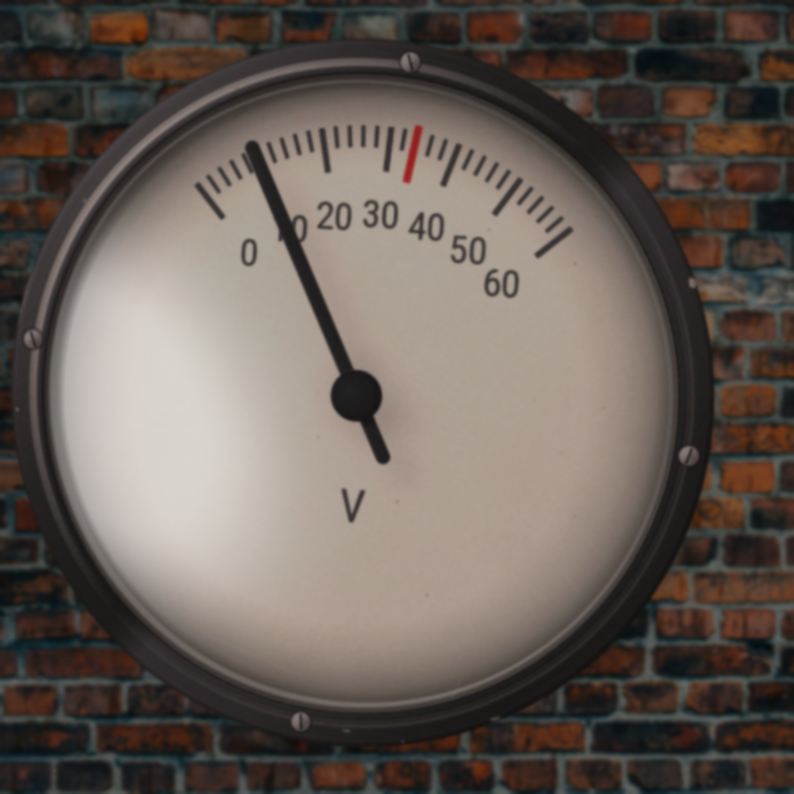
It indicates 10 V
